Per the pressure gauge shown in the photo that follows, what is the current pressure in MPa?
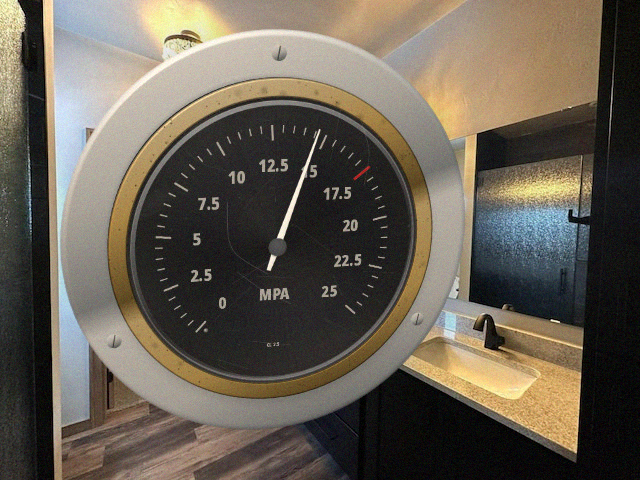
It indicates 14.5 MPa
